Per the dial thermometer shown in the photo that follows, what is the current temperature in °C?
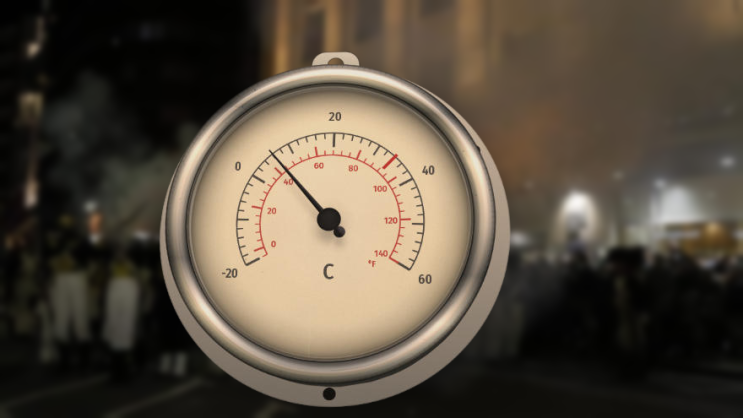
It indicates 6 °C
